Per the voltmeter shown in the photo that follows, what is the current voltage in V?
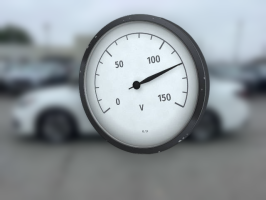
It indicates 120 V
